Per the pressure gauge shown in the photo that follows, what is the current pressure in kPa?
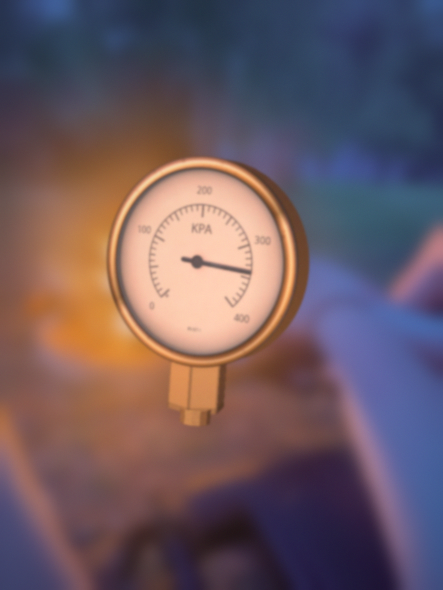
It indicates 340 kPa
